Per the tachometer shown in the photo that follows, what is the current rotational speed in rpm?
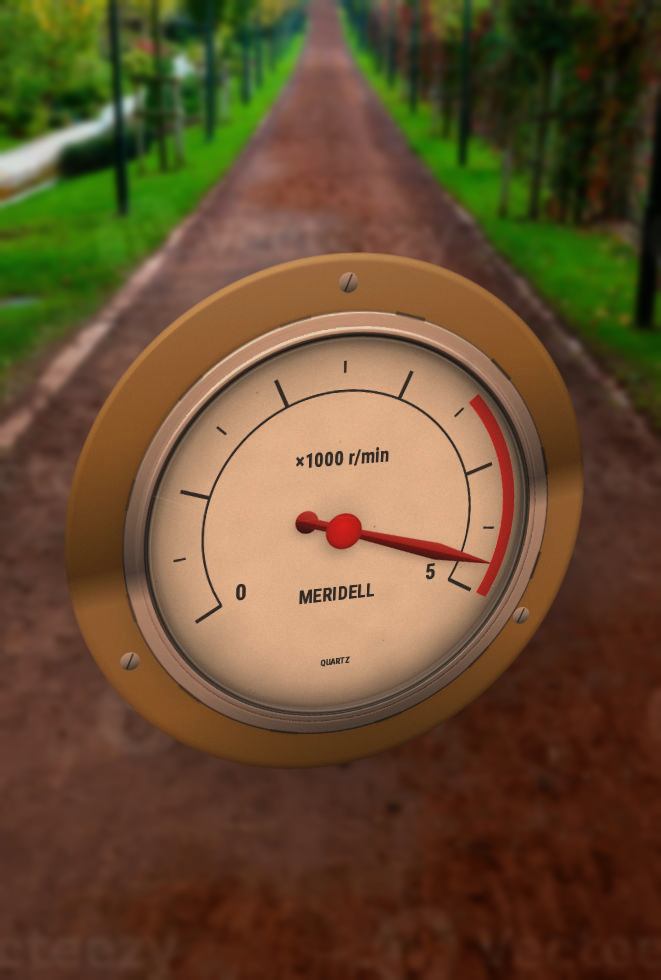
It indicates 4750 rpm
